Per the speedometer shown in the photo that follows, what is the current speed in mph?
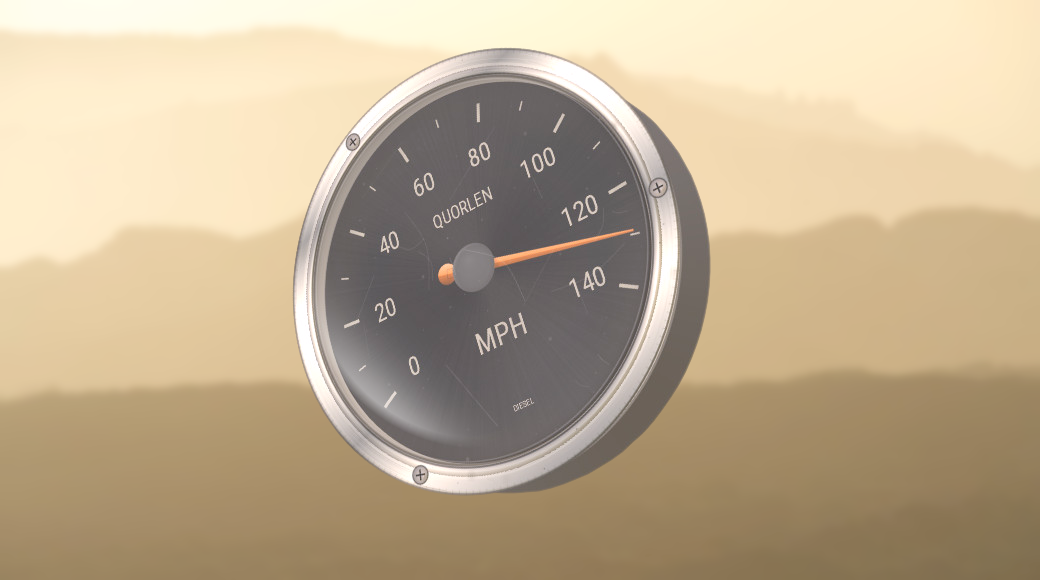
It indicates 130 mph
